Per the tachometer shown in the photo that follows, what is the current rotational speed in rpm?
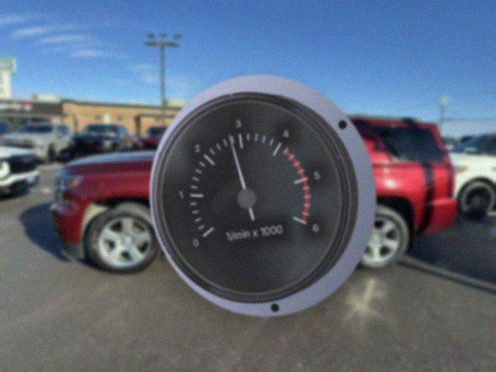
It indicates 2800 rpm
